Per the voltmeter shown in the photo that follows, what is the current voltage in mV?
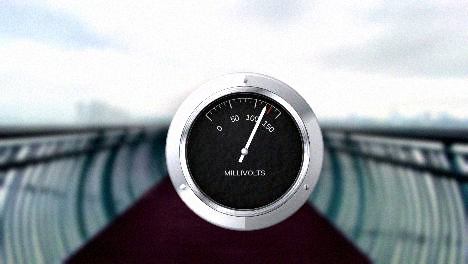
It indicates 120 mV
